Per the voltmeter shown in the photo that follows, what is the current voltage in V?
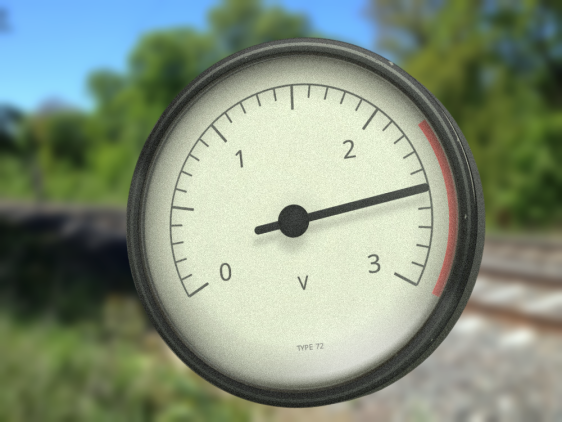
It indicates 2.5 V
